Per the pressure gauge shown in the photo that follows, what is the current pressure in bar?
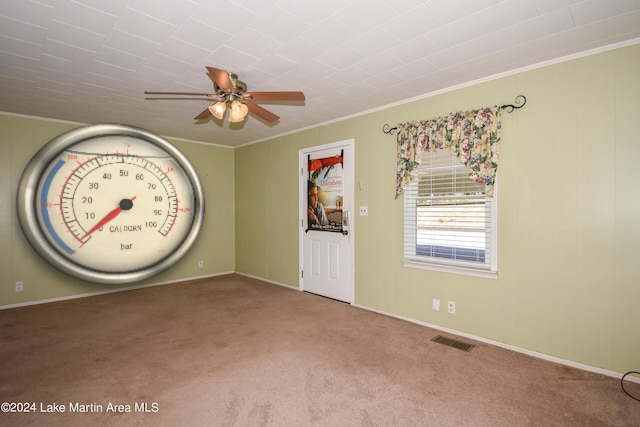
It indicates 2 bar
